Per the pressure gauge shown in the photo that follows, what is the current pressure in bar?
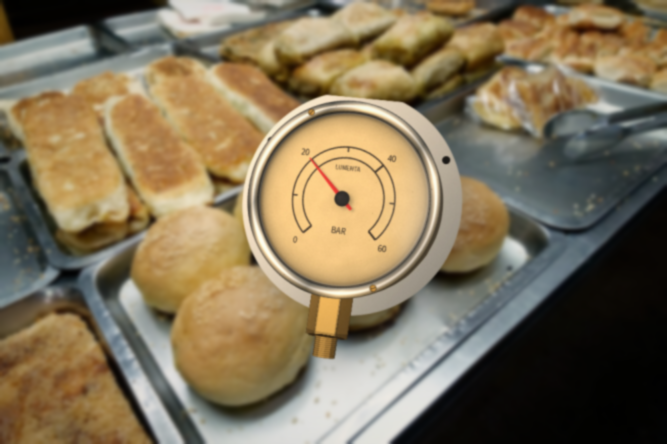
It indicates 20 bar
